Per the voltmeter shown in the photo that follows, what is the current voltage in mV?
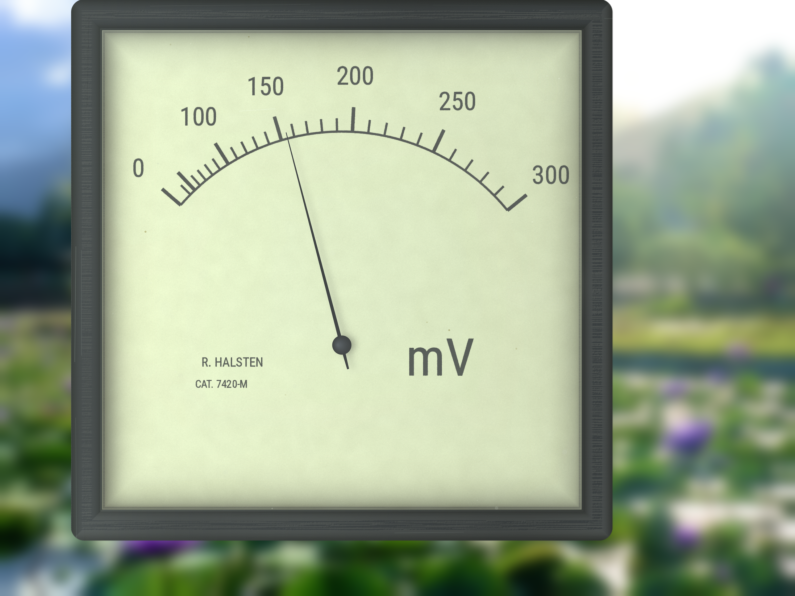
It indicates 155 mV
